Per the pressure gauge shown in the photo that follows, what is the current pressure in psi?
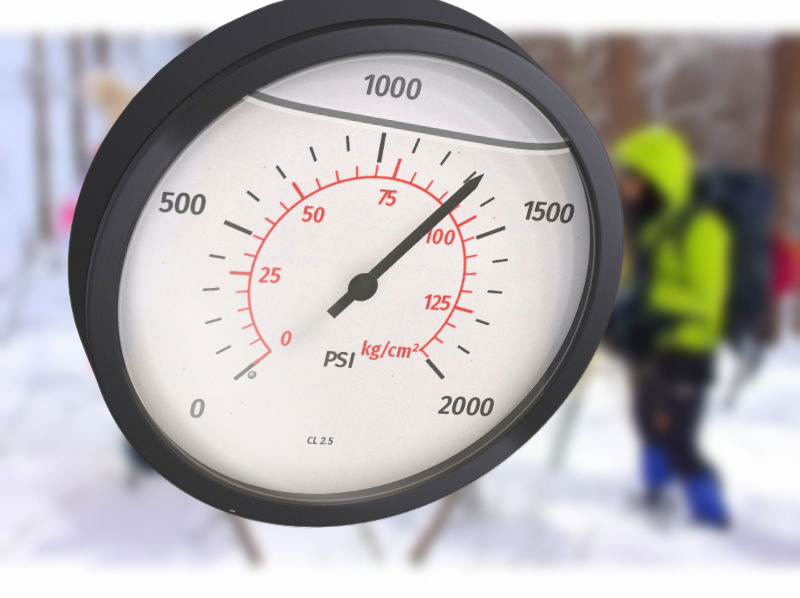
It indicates 1300 psi
